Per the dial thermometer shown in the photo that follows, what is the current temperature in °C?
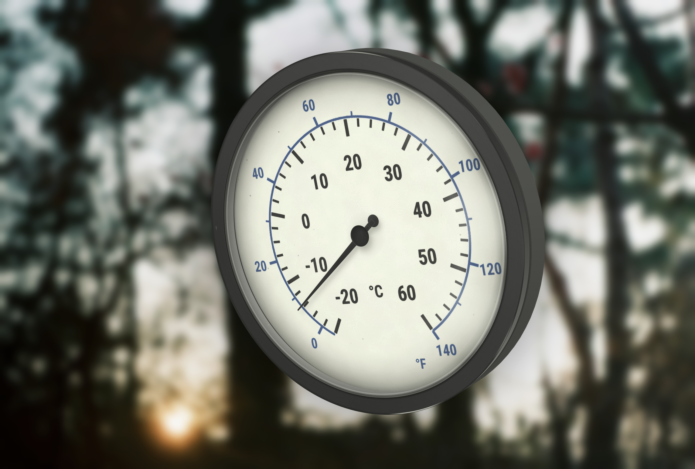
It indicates -14 °C
